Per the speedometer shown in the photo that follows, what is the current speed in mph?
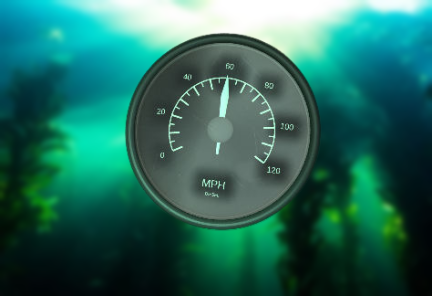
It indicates 60 mph
